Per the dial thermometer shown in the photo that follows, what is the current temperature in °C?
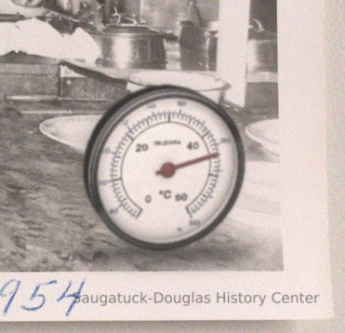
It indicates 45 °C
